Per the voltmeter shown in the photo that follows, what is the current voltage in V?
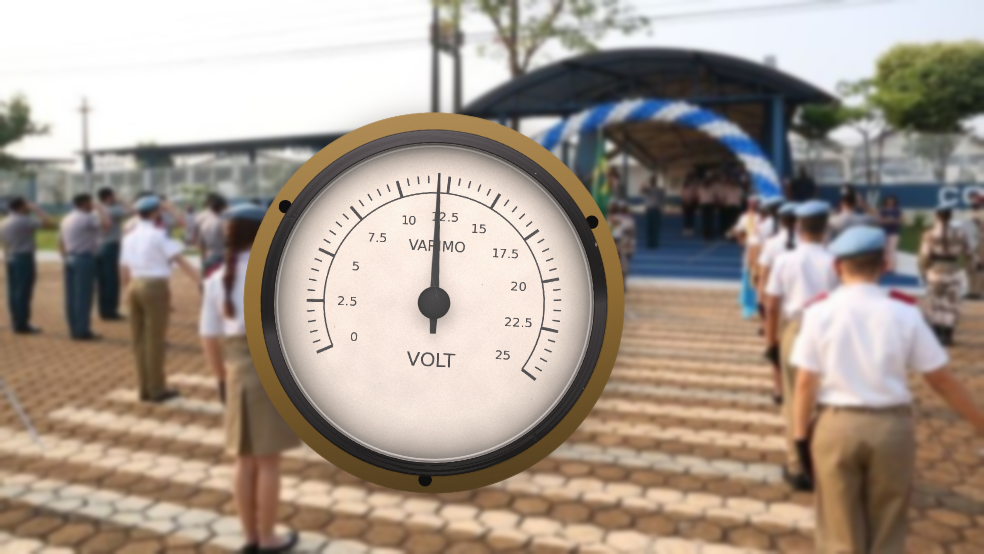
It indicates 12 V
